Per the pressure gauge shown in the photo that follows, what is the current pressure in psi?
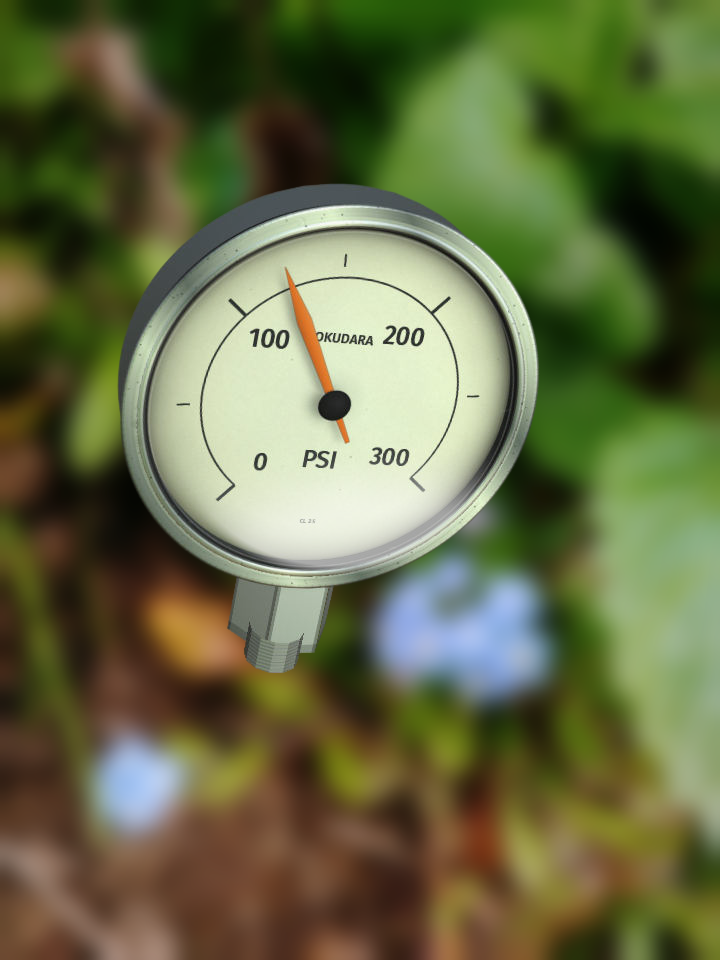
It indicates 125 psi
